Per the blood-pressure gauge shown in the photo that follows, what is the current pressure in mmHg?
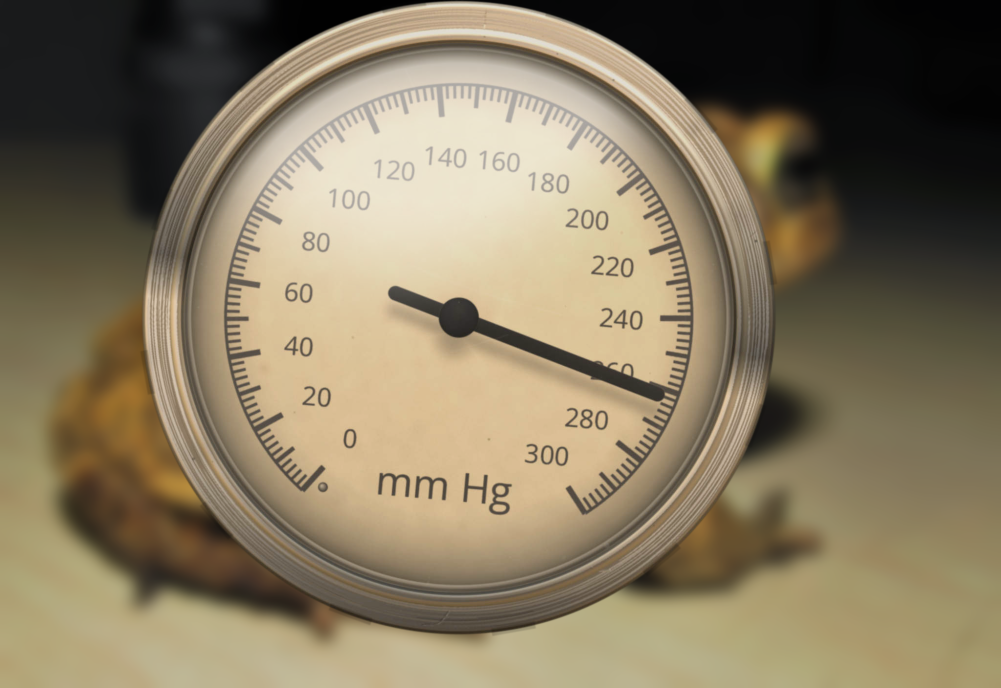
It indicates 262 mmHg
